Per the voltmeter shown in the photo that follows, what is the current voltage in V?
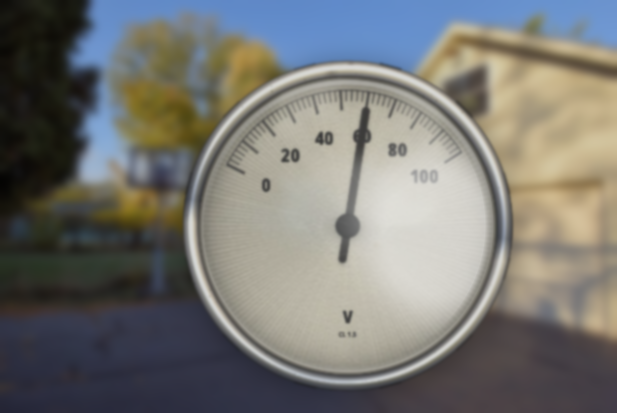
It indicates 60 V
